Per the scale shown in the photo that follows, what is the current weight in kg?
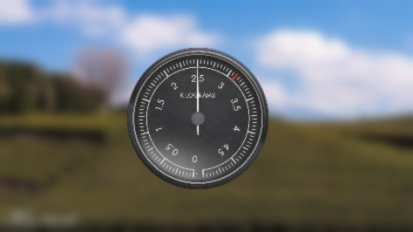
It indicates 2.5 kg
